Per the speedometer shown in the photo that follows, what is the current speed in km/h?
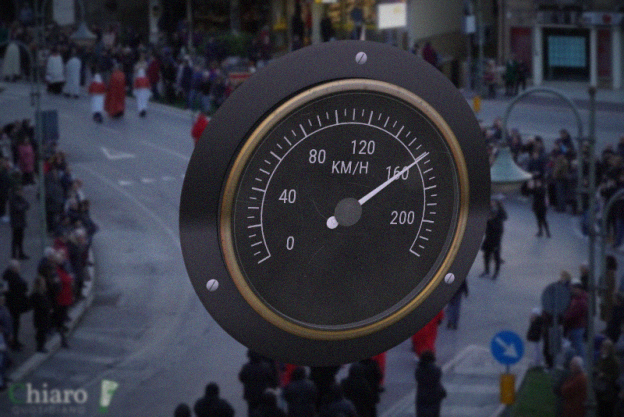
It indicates 160 km/h
